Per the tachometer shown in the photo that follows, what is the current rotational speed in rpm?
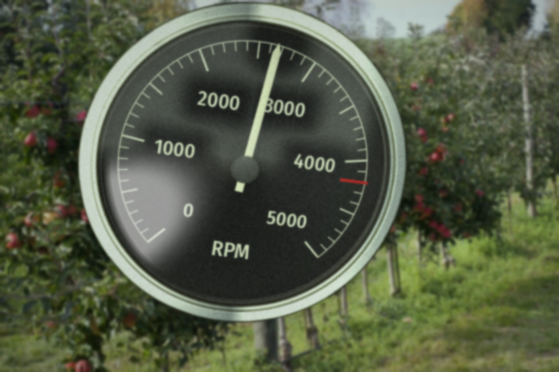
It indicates 2650 rpm
